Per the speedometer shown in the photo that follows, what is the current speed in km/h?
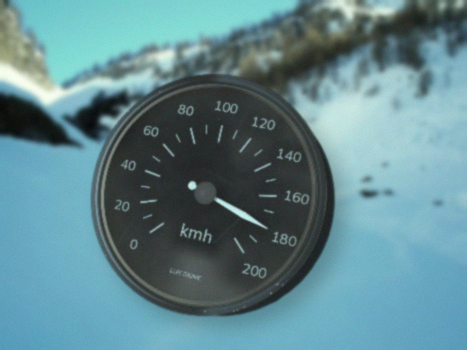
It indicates 180 km/h
